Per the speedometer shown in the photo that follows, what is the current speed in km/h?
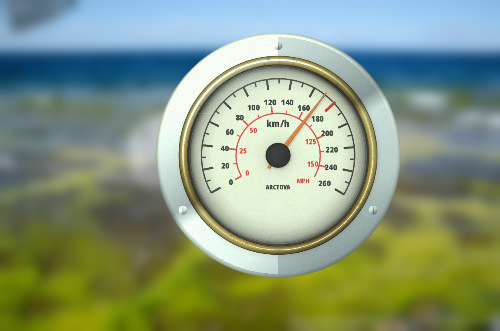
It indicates 170 km/h
